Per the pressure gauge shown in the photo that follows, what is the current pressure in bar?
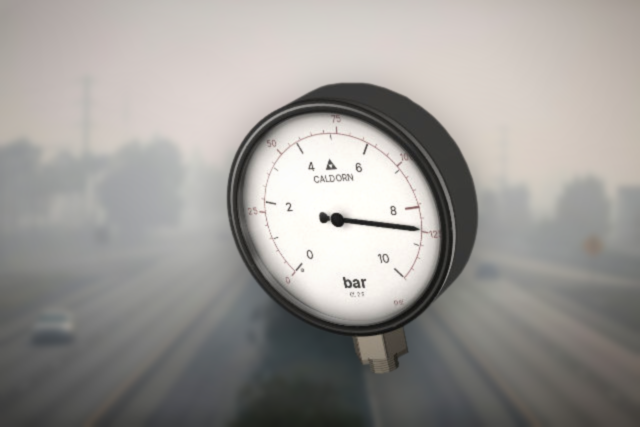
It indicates 8.5 bar
